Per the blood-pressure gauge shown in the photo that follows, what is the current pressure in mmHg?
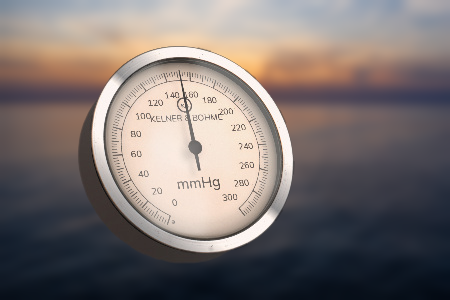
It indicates 150 mmHg
